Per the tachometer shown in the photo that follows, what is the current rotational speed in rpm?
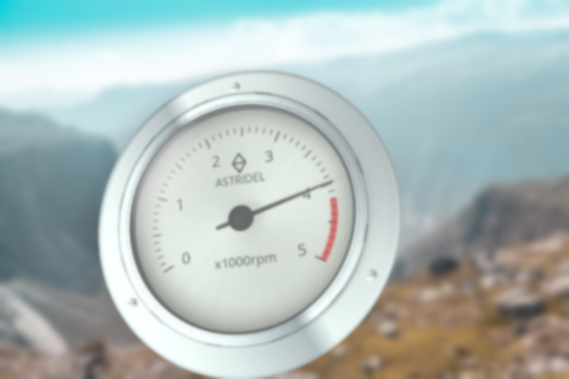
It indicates 4000 rpm
